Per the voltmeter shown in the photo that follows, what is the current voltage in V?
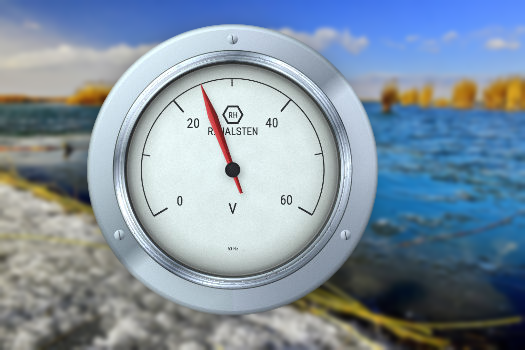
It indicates 25 V
